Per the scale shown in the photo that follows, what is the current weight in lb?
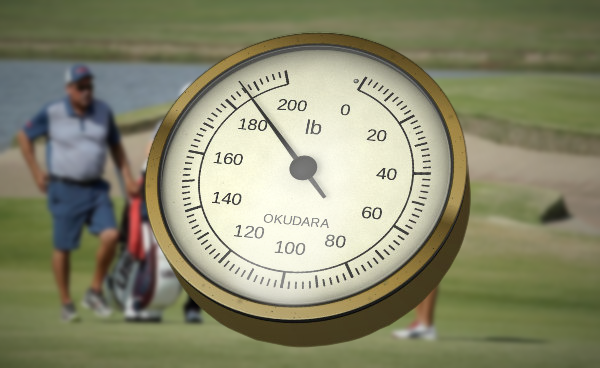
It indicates 186 lb
